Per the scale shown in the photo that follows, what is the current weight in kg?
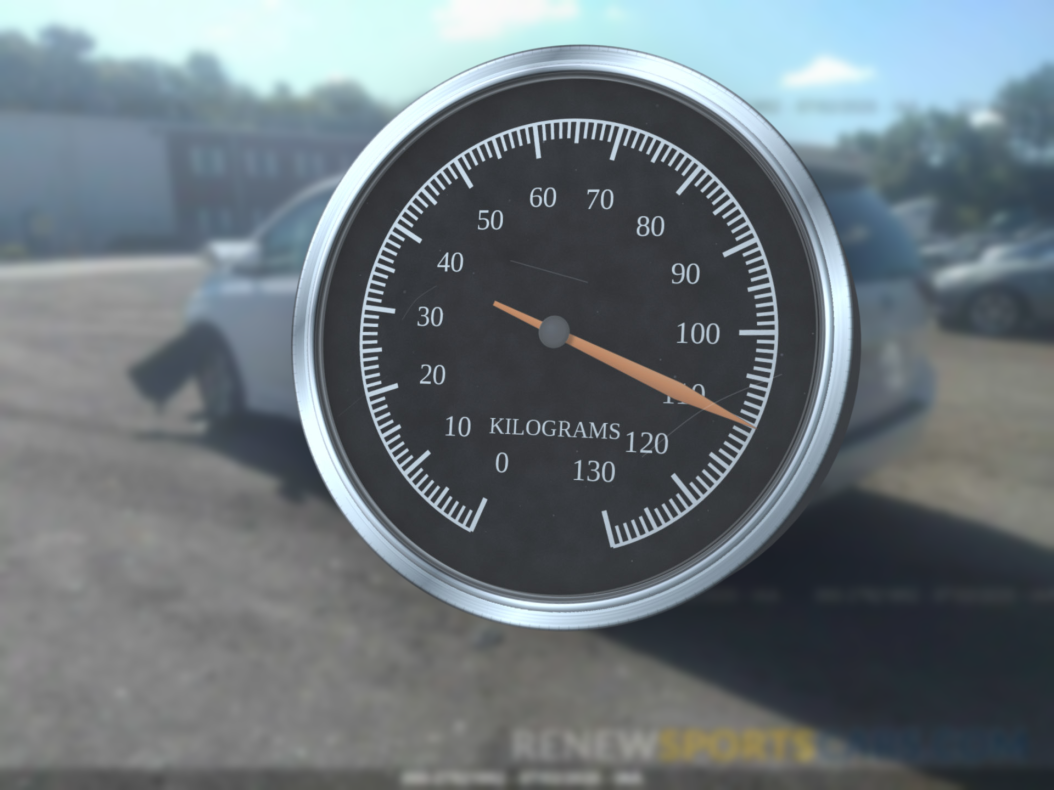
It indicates 110 kg
